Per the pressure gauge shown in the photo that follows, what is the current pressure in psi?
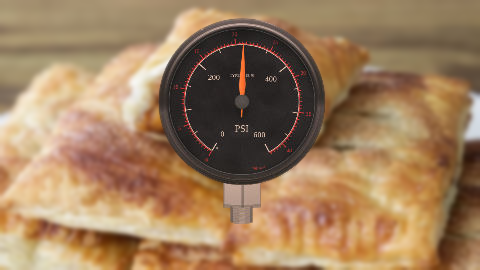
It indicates 300 psi
